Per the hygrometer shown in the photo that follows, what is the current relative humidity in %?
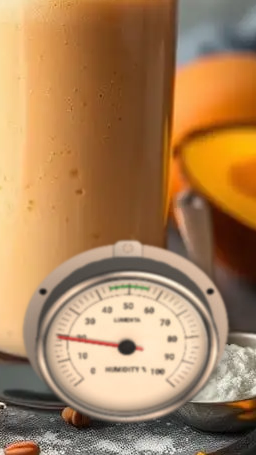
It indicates 20 %
